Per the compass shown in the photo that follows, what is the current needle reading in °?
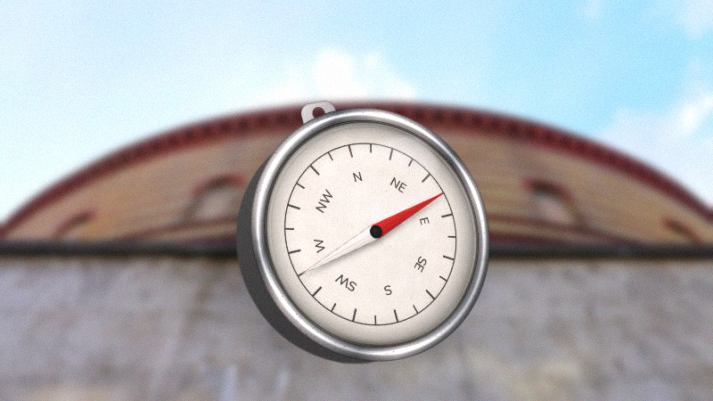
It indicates 75 °
